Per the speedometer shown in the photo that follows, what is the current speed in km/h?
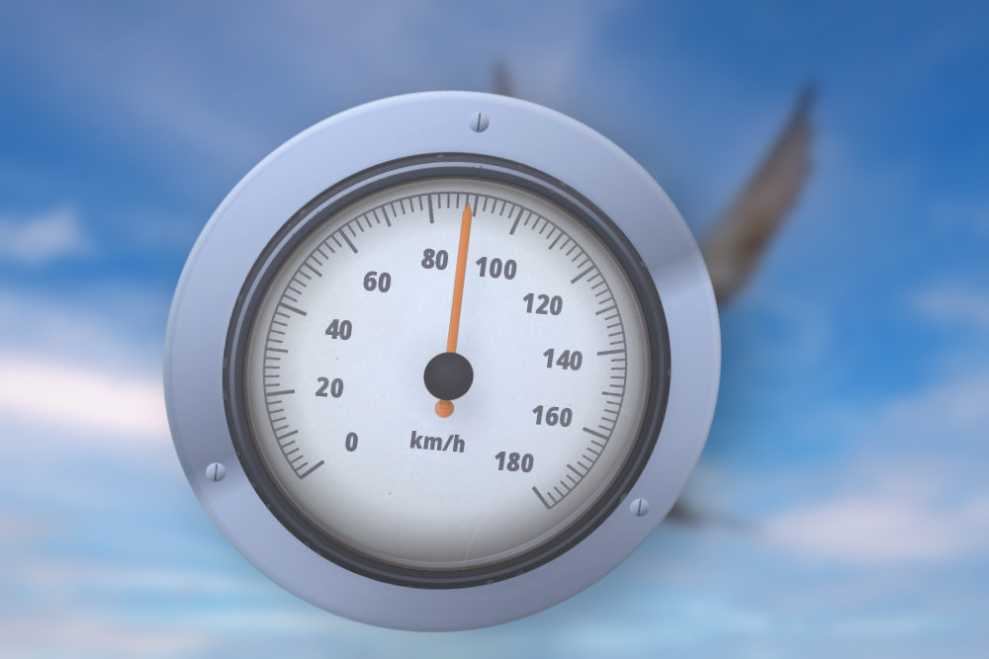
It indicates 88 km/h
